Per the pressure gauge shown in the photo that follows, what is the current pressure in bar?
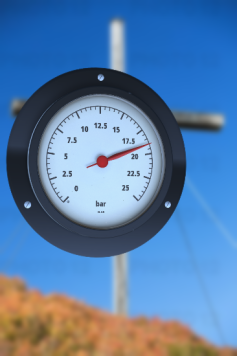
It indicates 19 bar
